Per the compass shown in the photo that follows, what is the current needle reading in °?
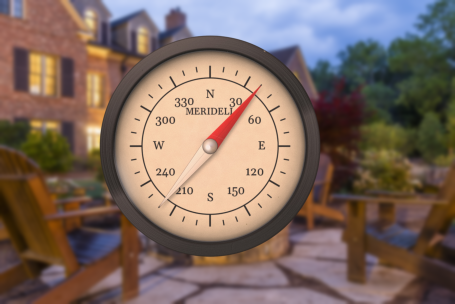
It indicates 40 °
